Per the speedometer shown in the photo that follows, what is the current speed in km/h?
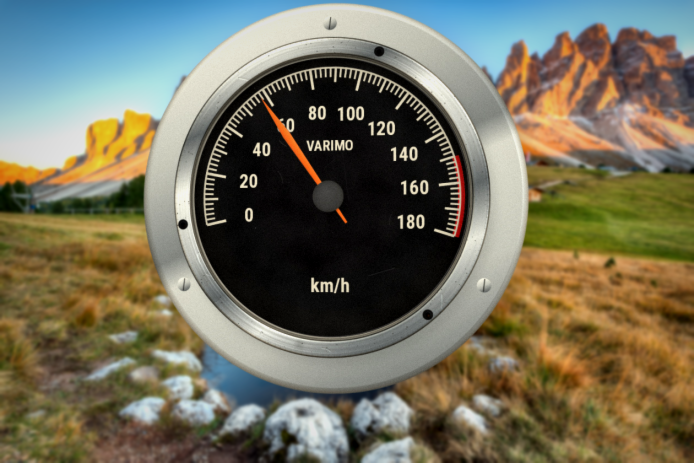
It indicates 58 km/h
